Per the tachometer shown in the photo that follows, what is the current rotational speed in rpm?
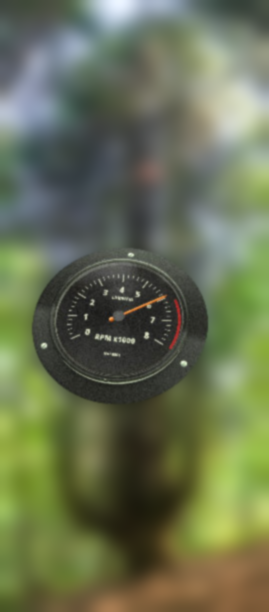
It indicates 6000 rpm
